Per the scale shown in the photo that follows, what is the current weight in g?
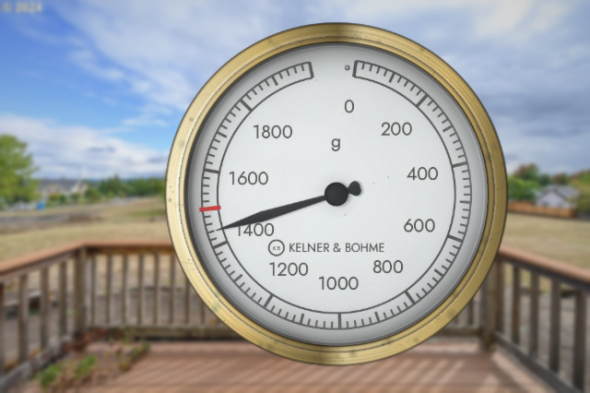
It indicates 1440 g
